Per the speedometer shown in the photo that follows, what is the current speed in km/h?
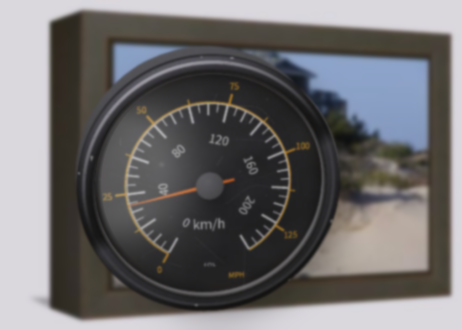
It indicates 35 km/h
